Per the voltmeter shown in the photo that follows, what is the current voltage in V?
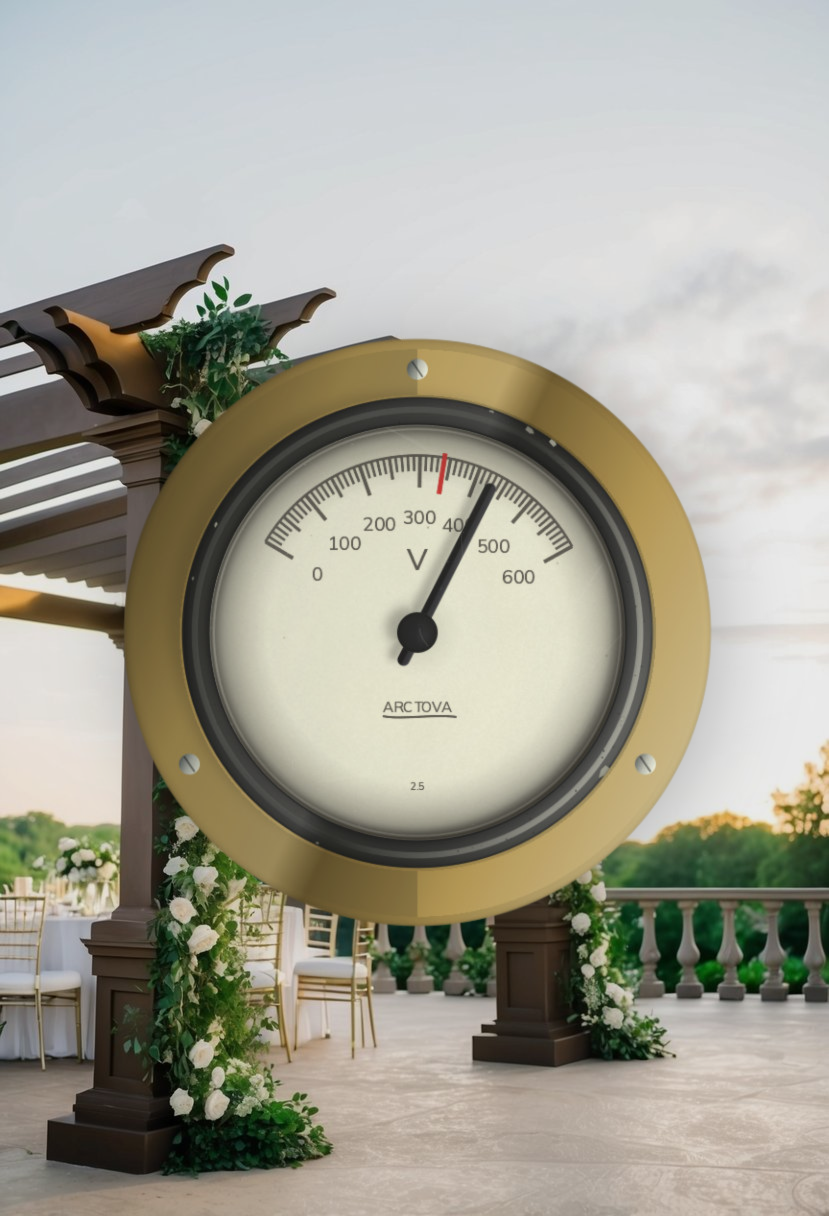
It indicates 430 V
